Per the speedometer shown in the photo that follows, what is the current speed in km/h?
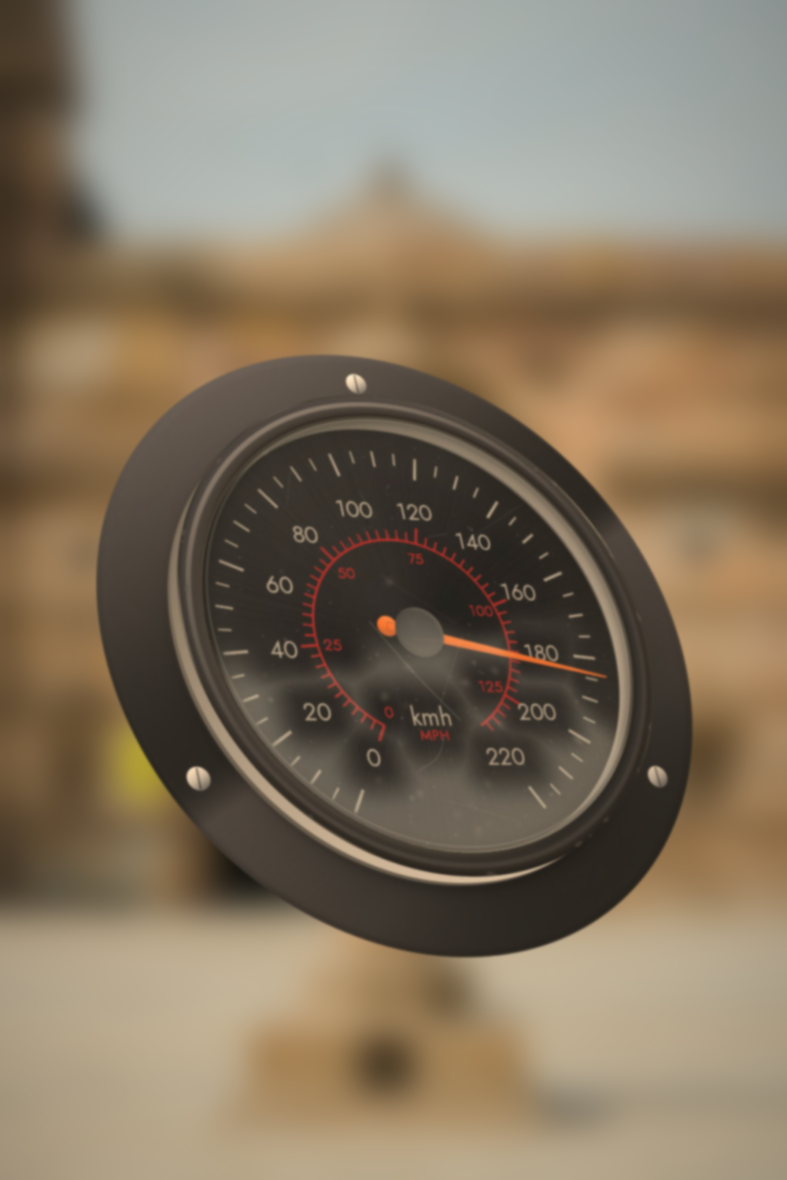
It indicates 185 km/h
